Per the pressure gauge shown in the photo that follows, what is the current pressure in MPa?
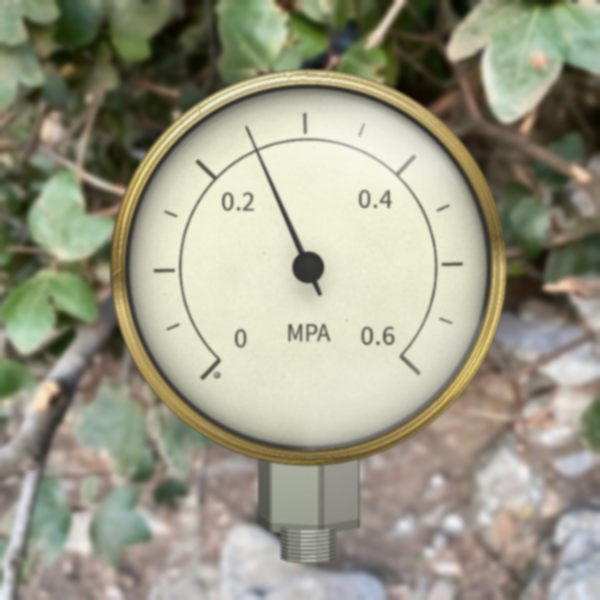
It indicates 0.25 MPa
